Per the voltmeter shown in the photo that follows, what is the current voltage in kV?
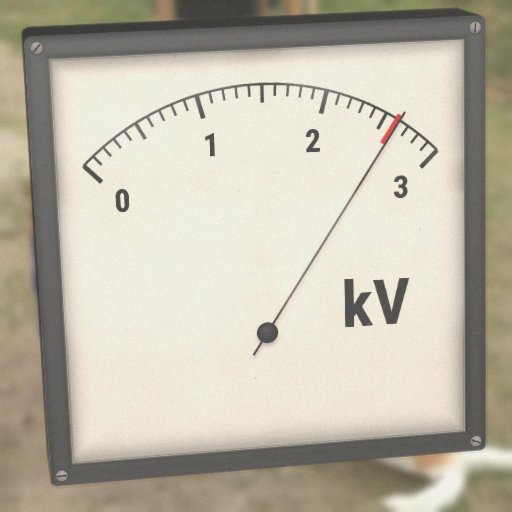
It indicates 2.6 kV
